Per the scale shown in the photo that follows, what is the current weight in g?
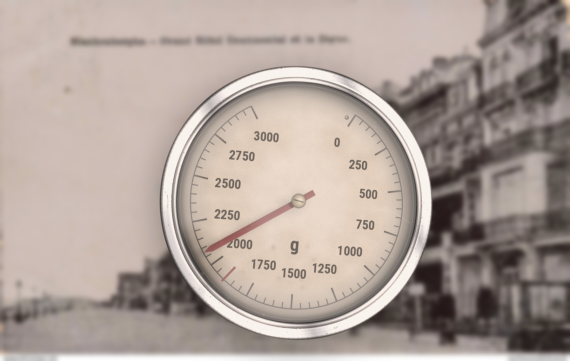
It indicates 2075 g
